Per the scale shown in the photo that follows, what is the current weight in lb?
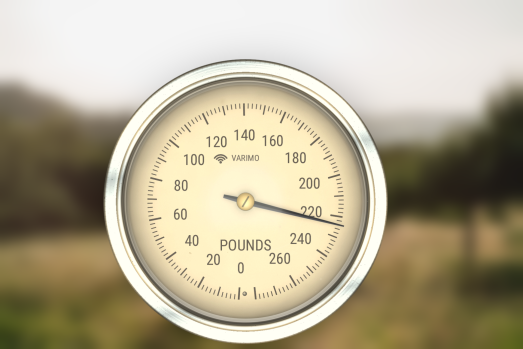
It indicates 224 lb
